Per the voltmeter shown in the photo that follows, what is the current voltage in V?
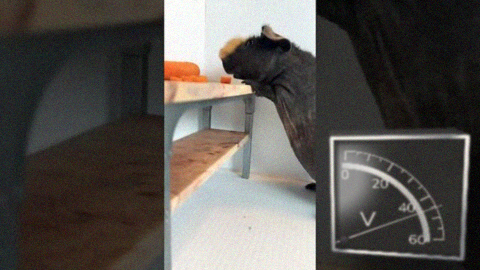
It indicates 45 V
